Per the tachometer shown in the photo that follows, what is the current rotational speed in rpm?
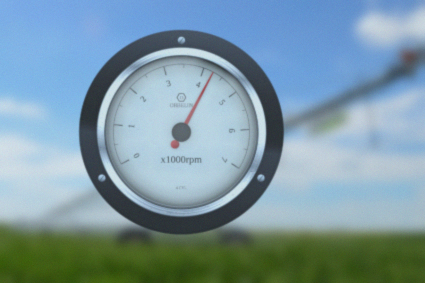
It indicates 4250 rpm
